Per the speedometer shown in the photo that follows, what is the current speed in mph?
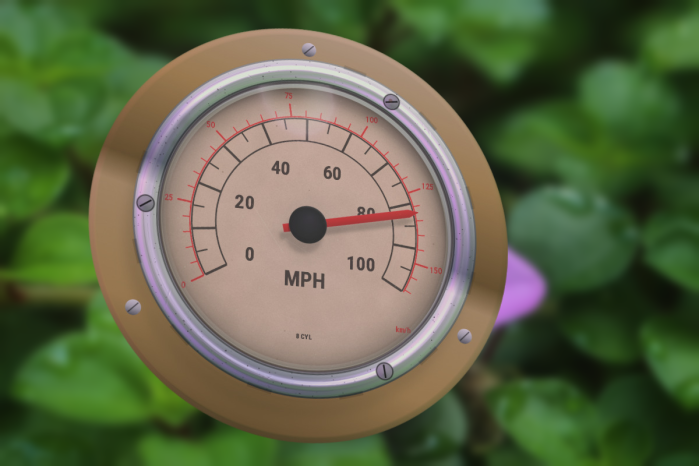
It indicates 82.5 mph
